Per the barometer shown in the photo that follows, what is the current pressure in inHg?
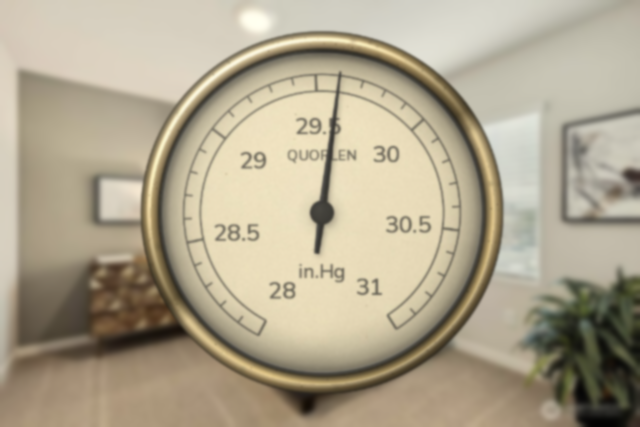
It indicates 29.6 inHg
